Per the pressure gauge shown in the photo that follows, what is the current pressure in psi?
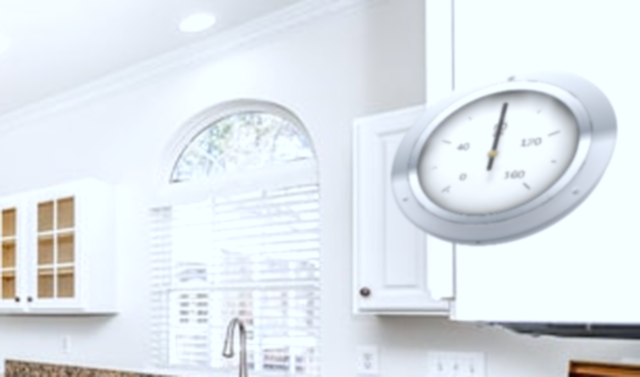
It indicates 80 psi
